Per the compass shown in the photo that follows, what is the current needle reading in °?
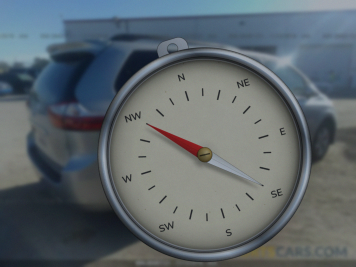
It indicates 315 °
